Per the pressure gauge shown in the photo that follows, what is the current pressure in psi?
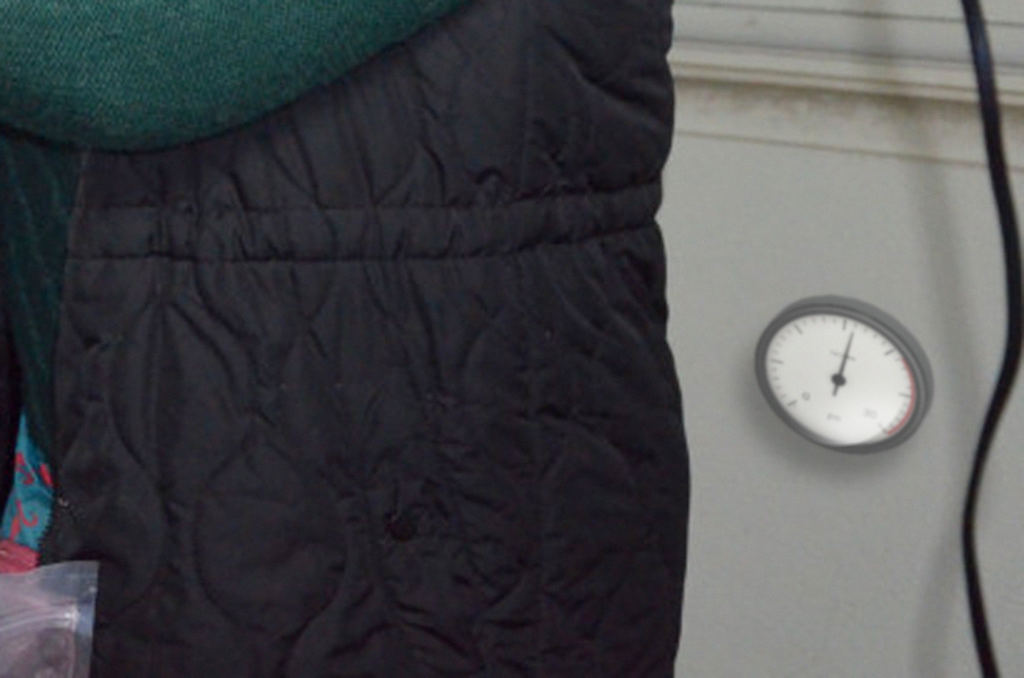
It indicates 16 psi
